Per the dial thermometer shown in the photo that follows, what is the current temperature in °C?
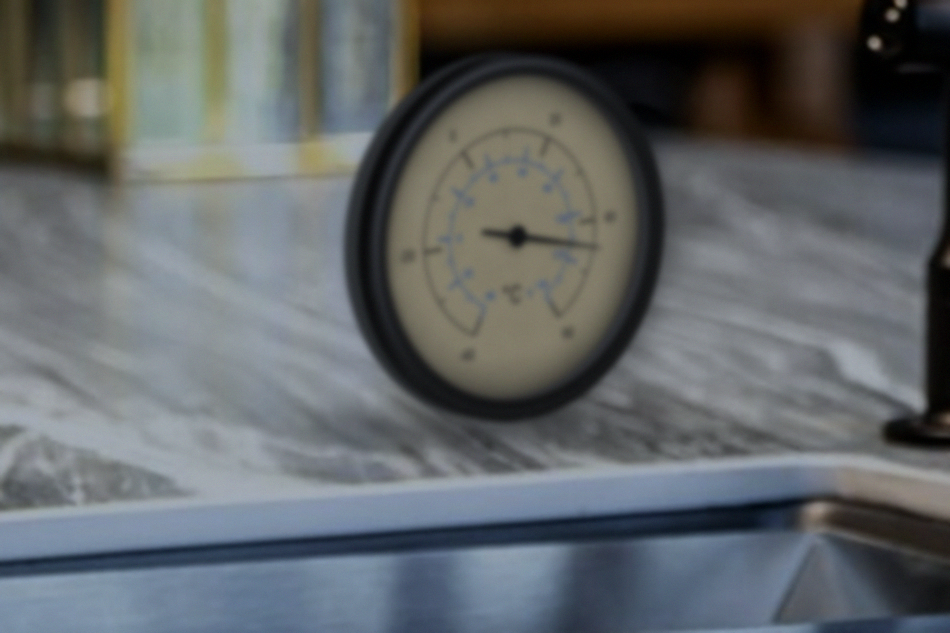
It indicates 45 °C
